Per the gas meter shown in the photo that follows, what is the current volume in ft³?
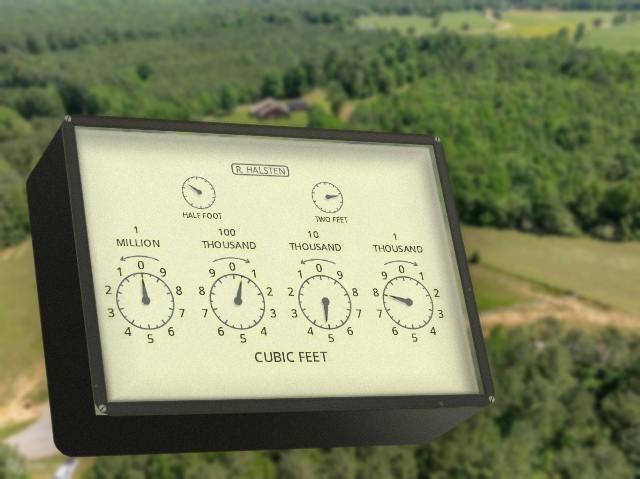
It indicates 4800 ft³
